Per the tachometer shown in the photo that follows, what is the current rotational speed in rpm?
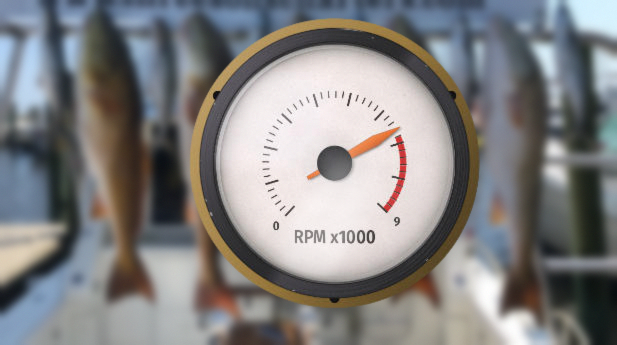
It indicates 6600 rpm
